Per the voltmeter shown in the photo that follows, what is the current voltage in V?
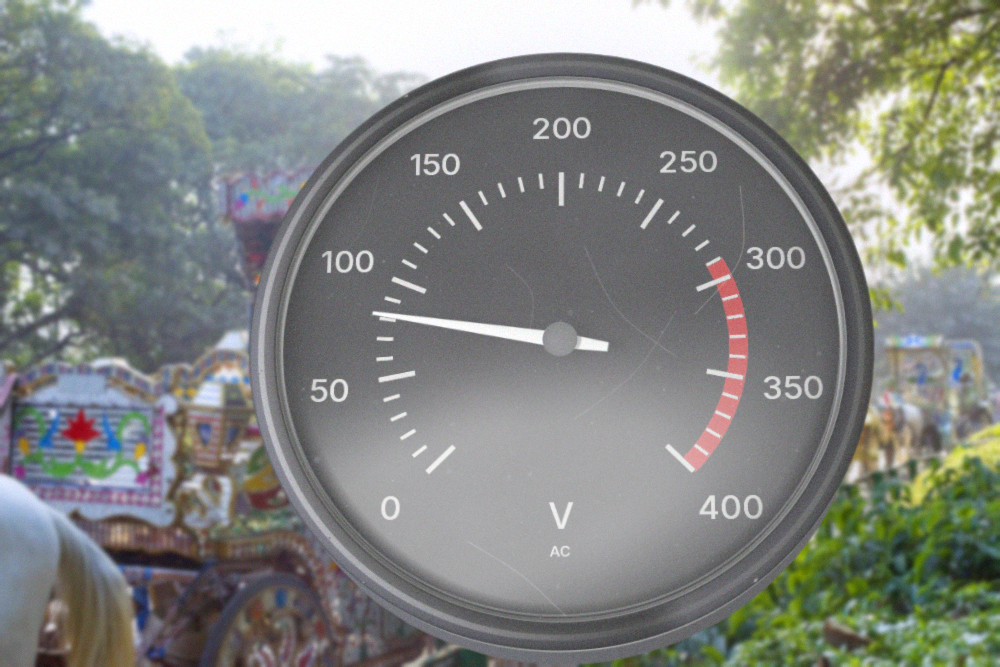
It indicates 80 V
